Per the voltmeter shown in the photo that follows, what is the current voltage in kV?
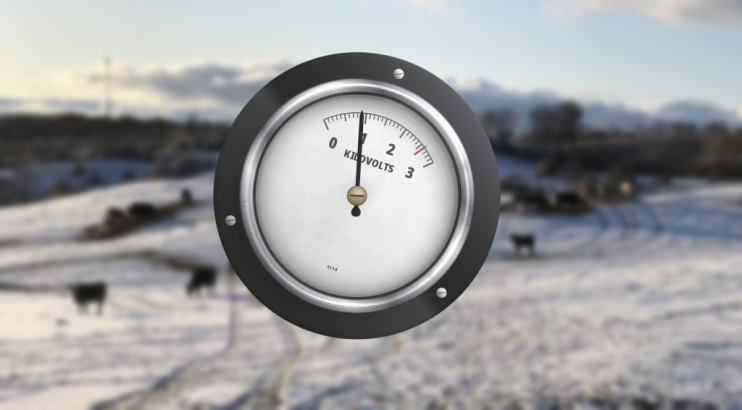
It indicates 0.9 kV
